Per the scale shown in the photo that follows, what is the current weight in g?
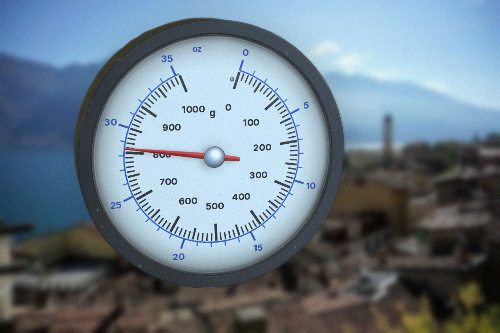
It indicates 810 g
